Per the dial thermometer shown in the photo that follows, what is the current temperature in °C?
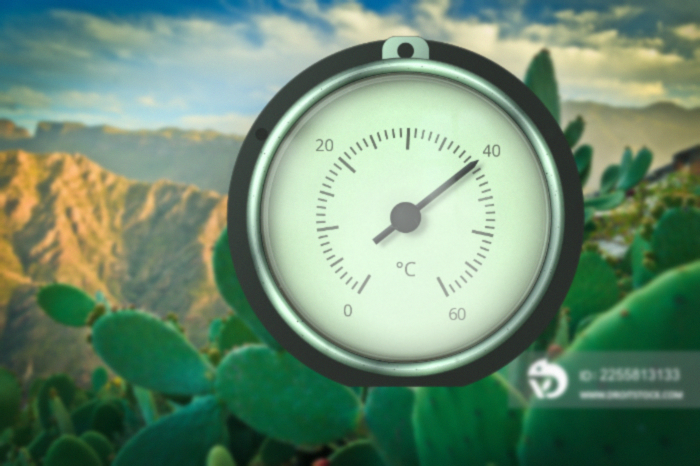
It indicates 40 °C
